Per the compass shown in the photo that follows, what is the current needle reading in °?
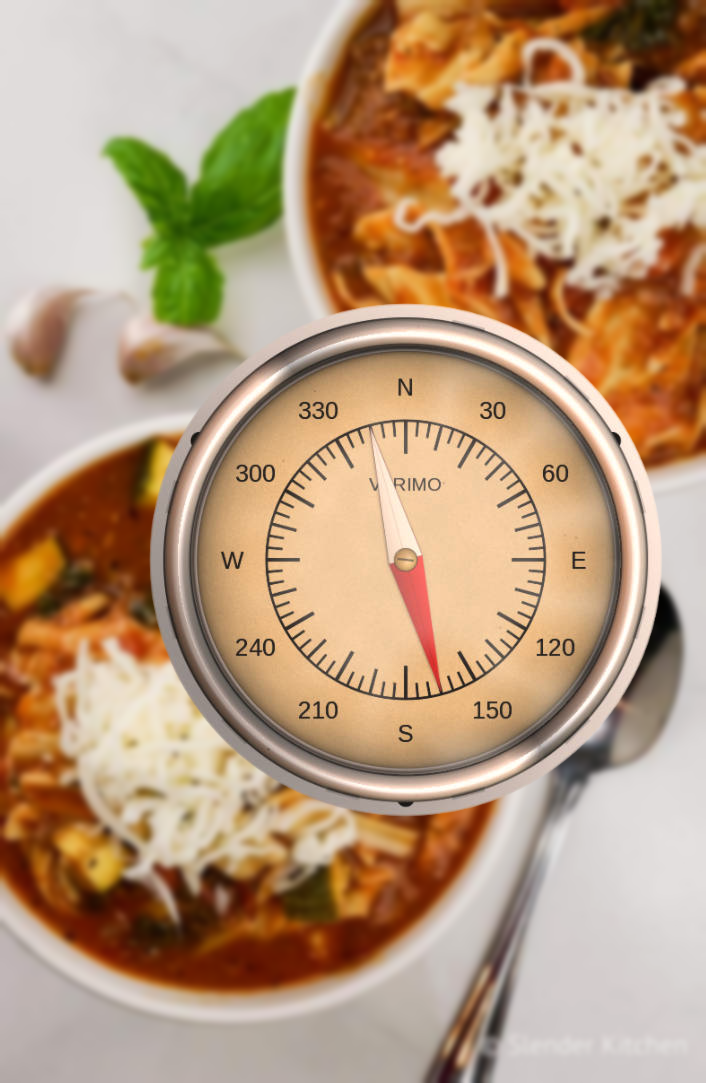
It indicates 165 °
